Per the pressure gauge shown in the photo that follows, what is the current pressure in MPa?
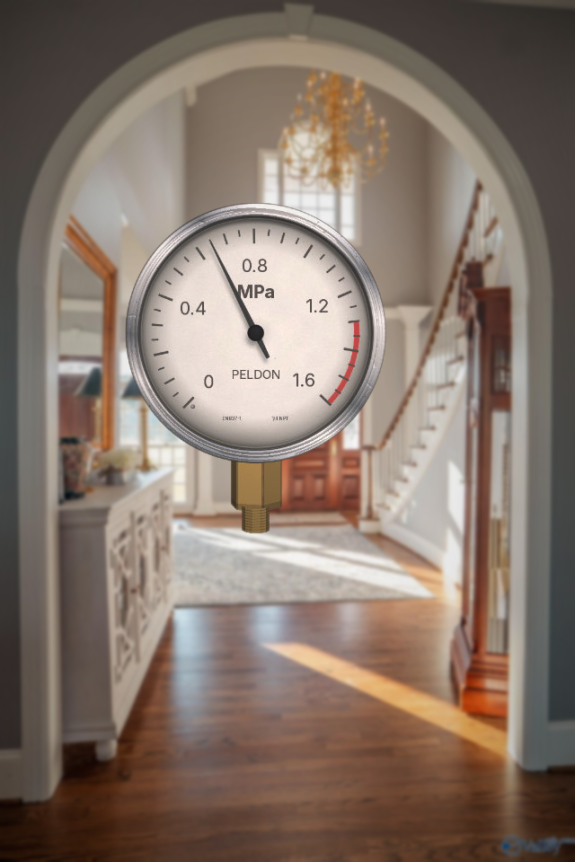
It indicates 0.65 MPa
